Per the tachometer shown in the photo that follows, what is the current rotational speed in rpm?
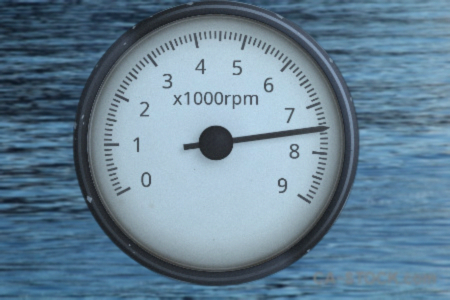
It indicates 7500 rpm
